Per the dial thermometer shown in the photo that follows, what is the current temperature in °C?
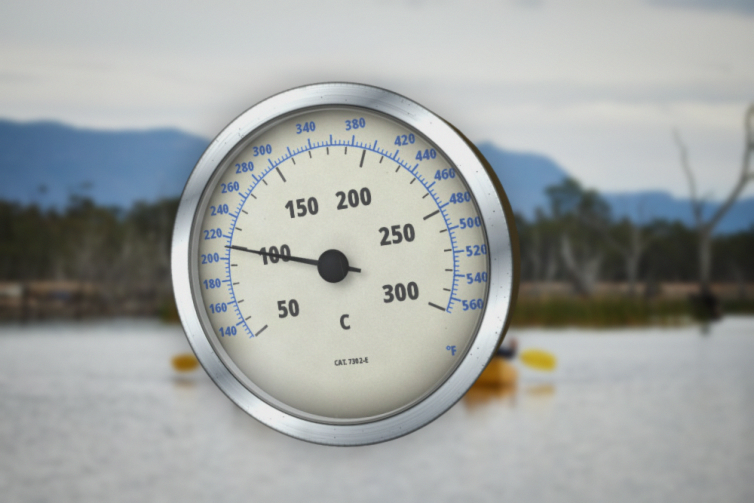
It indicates 100 °C
